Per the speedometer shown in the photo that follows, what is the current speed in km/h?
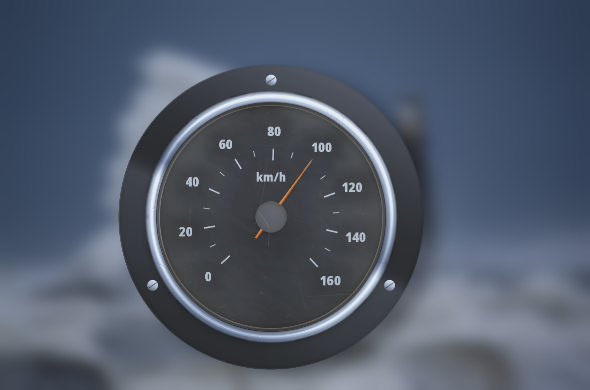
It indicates 100 km/h
